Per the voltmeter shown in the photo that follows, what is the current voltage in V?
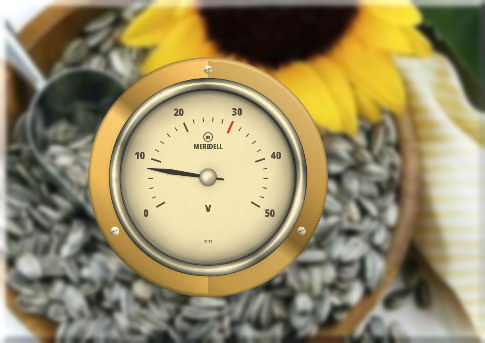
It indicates 8 V
